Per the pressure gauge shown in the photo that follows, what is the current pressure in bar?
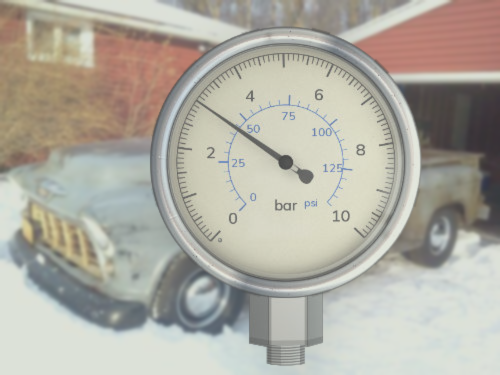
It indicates 3 bar
